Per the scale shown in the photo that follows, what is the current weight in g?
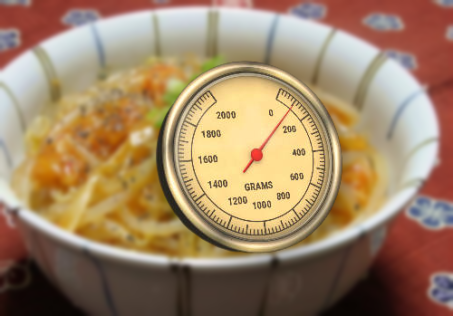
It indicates 100 g
